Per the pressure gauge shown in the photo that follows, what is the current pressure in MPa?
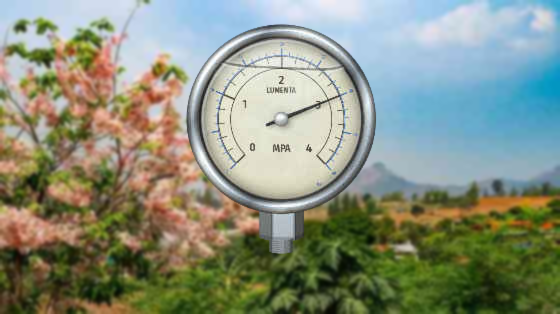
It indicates 3 MPa
